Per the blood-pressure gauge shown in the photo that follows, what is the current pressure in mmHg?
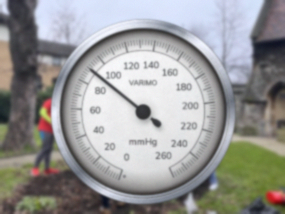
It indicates 90 mmHg
